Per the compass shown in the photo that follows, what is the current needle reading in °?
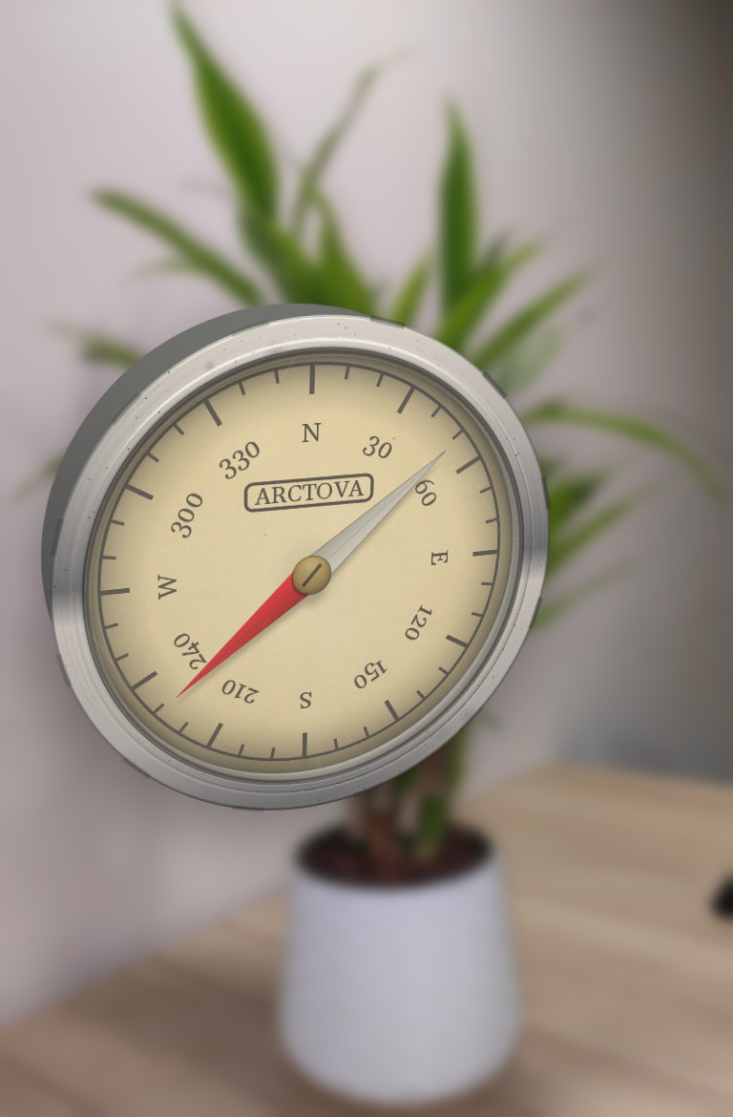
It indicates 230 °
